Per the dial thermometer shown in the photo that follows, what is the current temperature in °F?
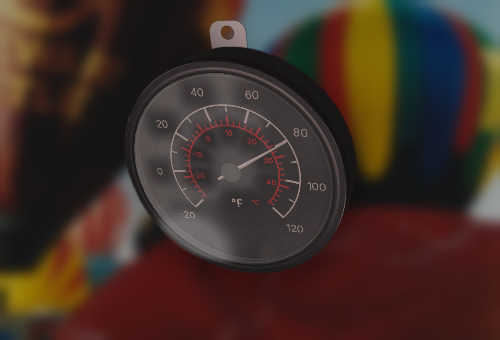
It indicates 80 °F
